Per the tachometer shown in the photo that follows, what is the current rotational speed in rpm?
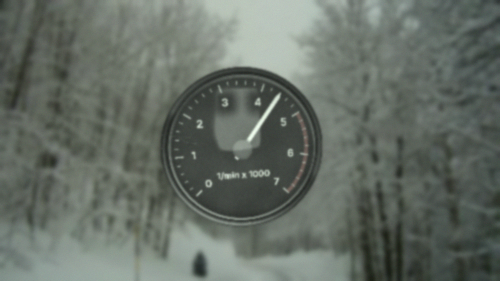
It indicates 4400 rpm
